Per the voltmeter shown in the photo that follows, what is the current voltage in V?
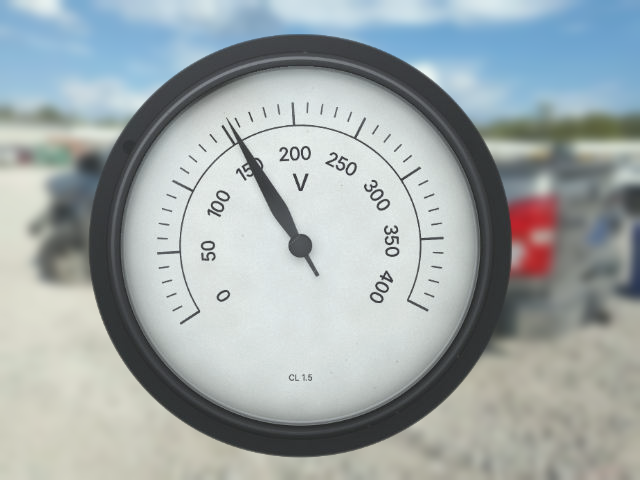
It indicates 155 V
